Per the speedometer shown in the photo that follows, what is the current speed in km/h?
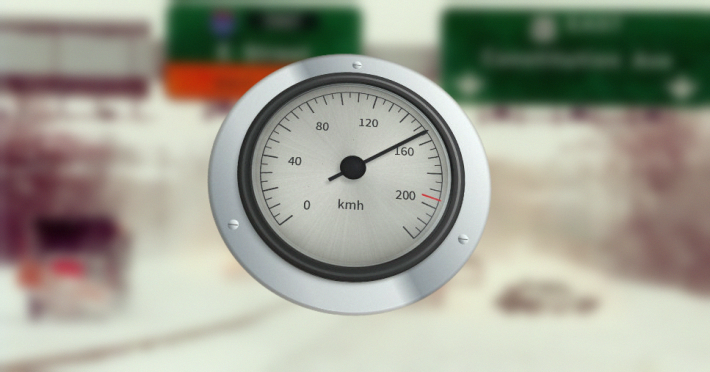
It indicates 155 km/h
